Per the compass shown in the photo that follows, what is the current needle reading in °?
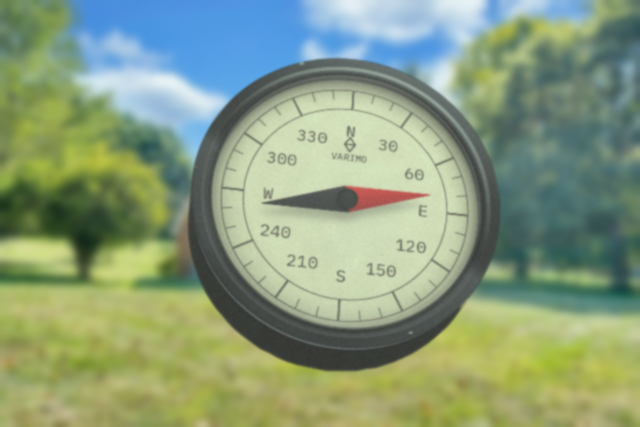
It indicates 80 °
